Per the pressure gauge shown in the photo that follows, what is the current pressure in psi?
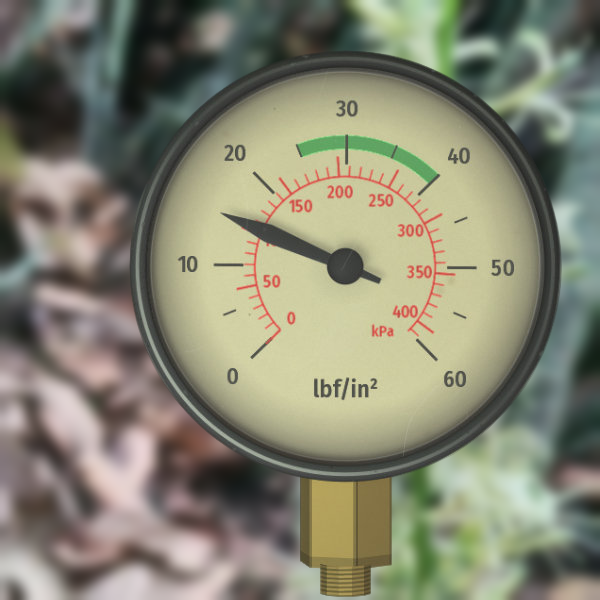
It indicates 15 psi
